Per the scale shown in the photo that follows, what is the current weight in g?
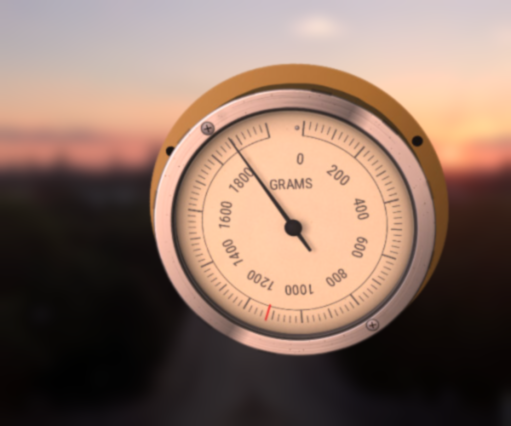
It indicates 1880 g
